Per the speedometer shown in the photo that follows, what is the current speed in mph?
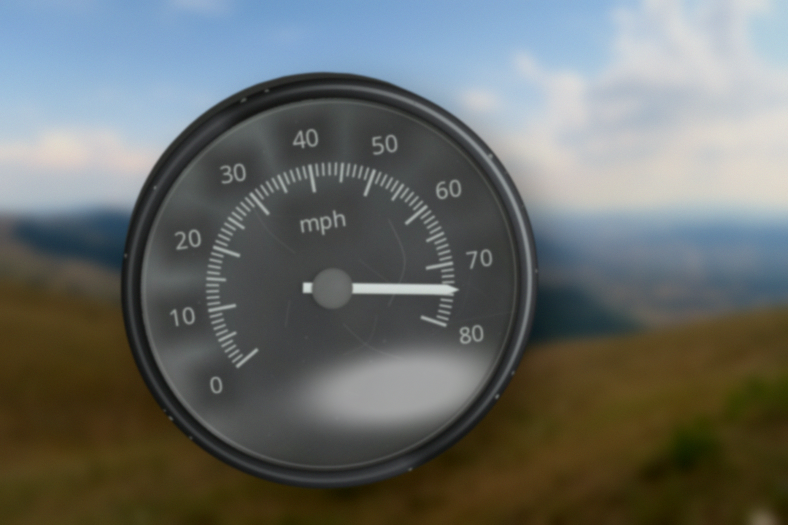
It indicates 74 mph
